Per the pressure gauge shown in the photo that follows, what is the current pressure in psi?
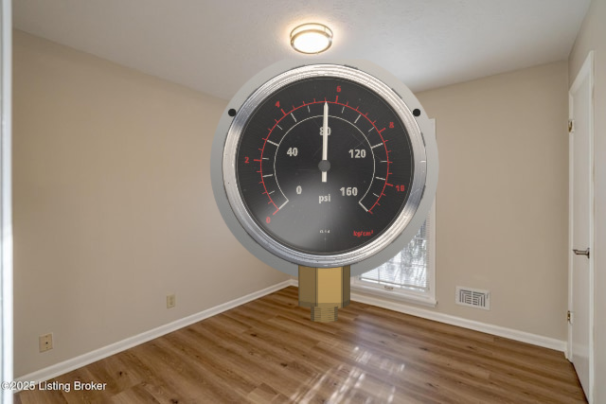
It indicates 80 psi
